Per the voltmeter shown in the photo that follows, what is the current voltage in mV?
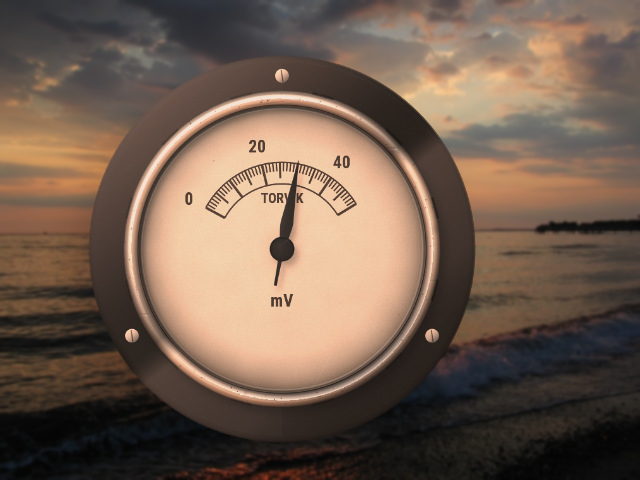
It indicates 30 mV
